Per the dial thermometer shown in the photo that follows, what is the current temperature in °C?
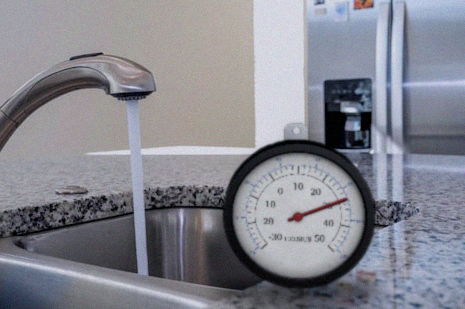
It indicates 30 °C
